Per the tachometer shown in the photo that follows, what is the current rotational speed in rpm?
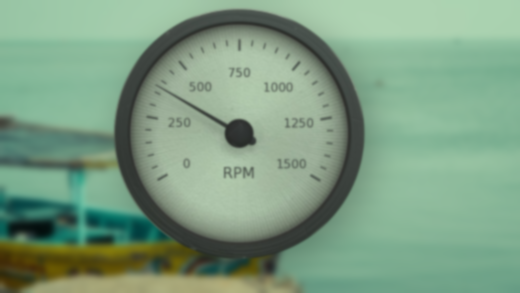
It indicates 375 rpm
